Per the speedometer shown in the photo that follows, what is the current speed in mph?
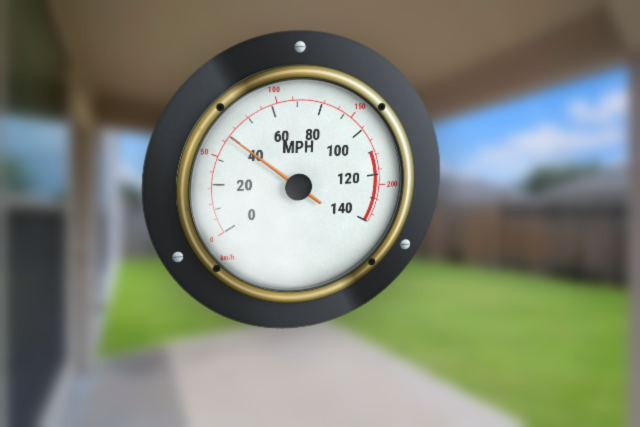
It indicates 40 mph
